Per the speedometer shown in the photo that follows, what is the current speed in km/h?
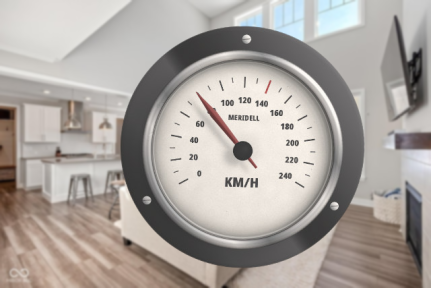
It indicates 80 km/h
